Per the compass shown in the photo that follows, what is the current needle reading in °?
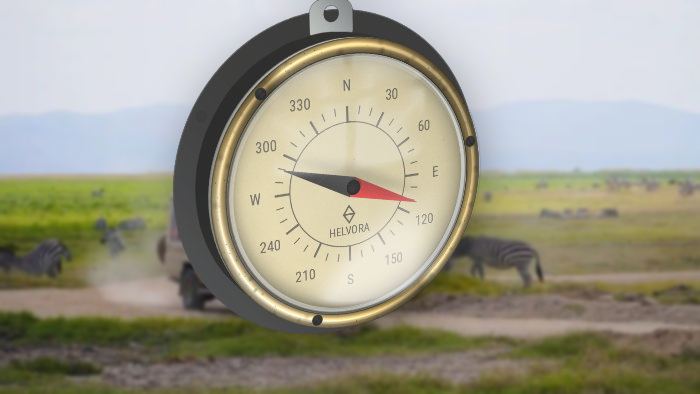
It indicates 110 °
